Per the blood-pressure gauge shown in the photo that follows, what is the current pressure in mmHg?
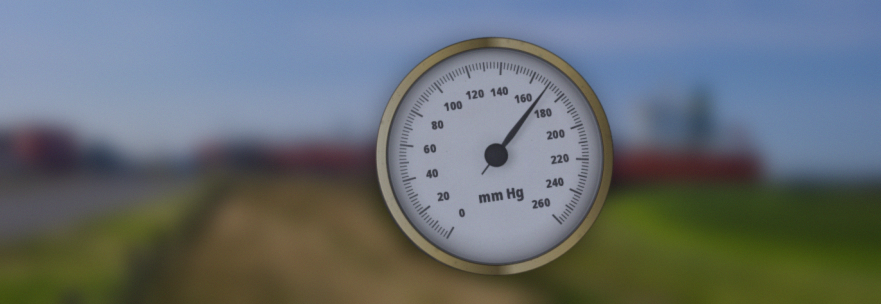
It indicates 170 mmHg
